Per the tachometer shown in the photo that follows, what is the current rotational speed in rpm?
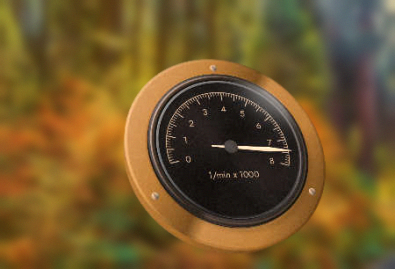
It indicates 7500 rpm
